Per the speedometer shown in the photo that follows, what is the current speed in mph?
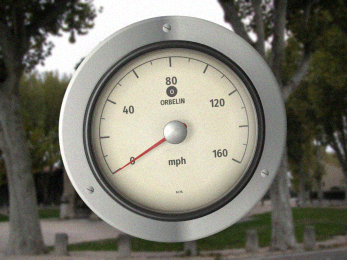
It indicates 0 mph
